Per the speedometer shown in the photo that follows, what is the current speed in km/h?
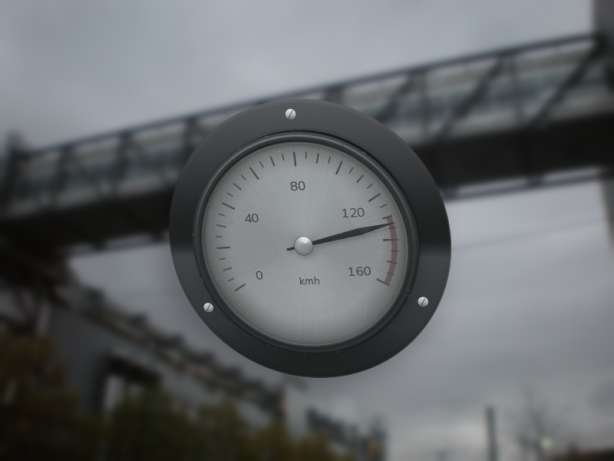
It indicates 132.5 km/h
